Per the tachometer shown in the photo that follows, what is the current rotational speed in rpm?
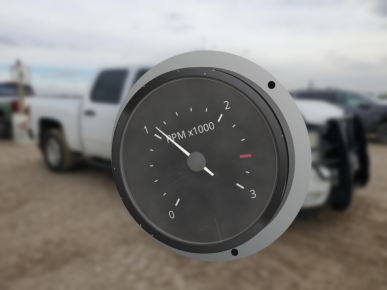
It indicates 1100 rpm
